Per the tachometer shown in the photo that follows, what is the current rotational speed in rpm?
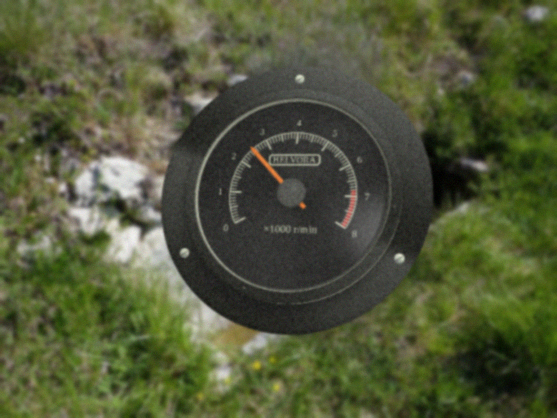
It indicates 2500 rpm
